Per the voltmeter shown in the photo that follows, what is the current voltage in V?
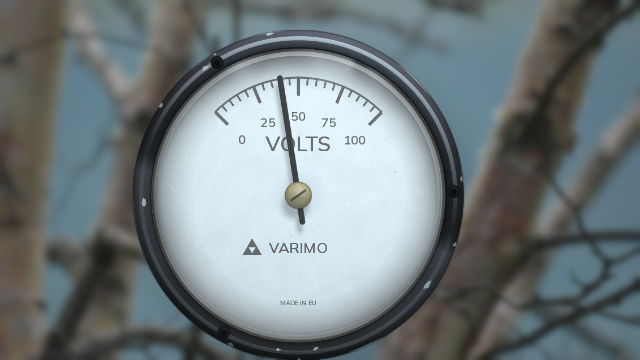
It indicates 40 V
